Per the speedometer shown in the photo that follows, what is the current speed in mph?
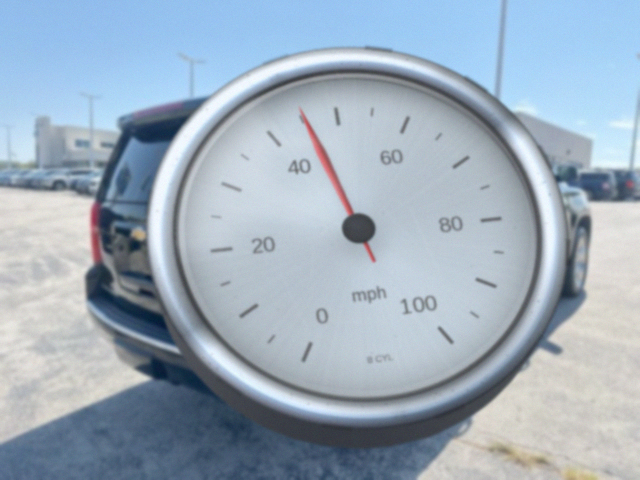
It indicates 45 mph
